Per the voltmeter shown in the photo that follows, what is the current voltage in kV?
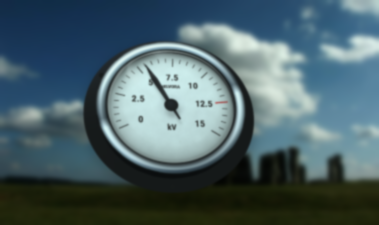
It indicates 5.5 kV
